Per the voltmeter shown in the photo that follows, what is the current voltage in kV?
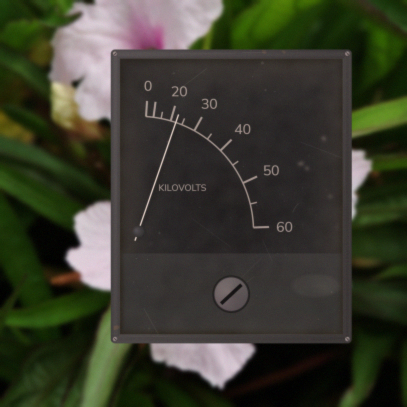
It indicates 22.5 kV
